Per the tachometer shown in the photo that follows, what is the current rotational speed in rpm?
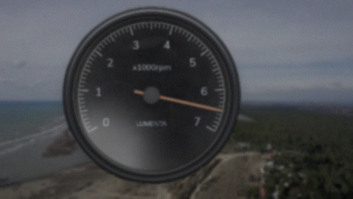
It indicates 6500 rpm
